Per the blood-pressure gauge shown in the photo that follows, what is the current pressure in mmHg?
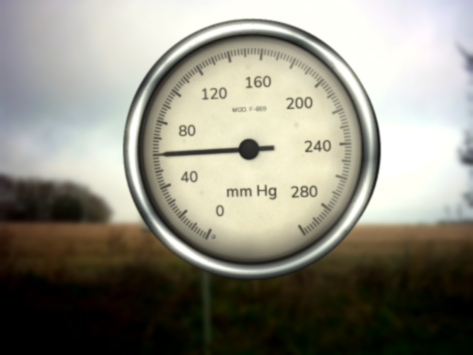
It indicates 60 mmHg
